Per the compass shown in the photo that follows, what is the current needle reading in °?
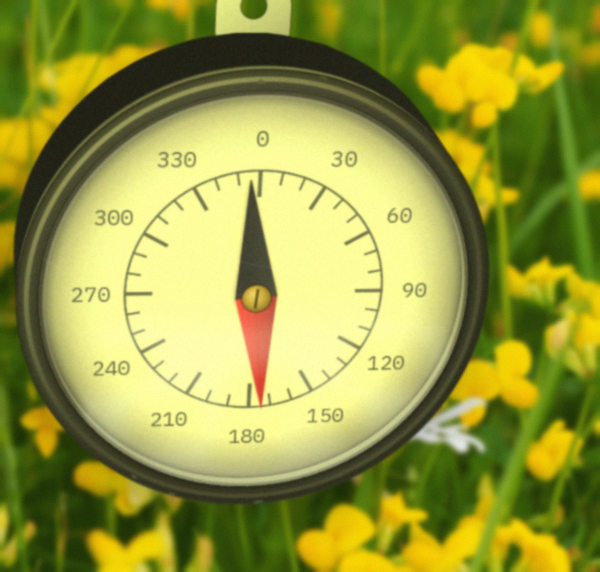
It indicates 175 °
